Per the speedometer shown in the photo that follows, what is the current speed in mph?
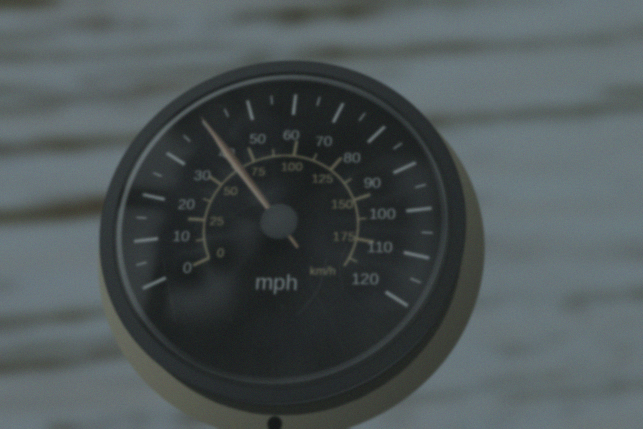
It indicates 40 mph
